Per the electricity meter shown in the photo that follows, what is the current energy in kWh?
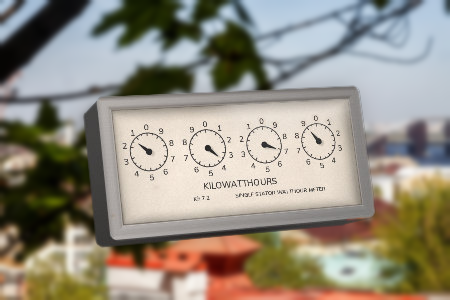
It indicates 1369 kWh
